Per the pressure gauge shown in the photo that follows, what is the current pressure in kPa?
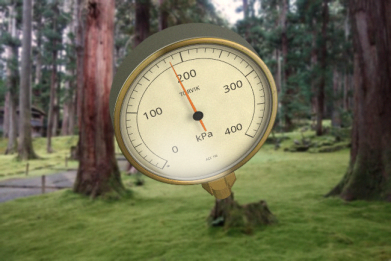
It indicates 185 kPa
